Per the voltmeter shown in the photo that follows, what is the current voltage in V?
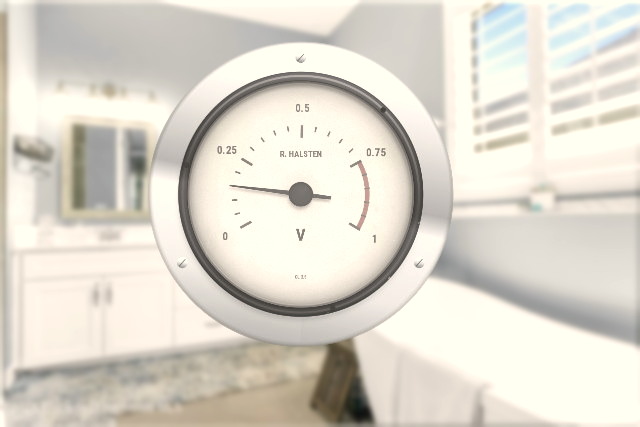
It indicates 0.15 V
